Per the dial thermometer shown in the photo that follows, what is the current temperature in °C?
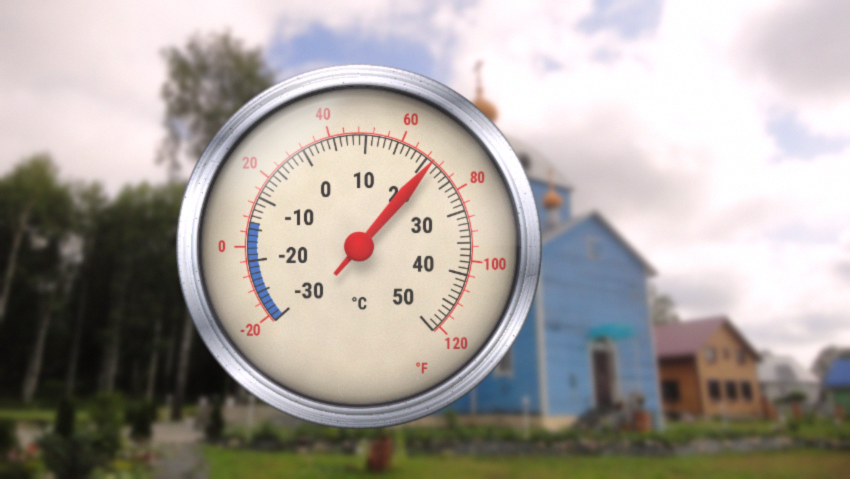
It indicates 21 °C
